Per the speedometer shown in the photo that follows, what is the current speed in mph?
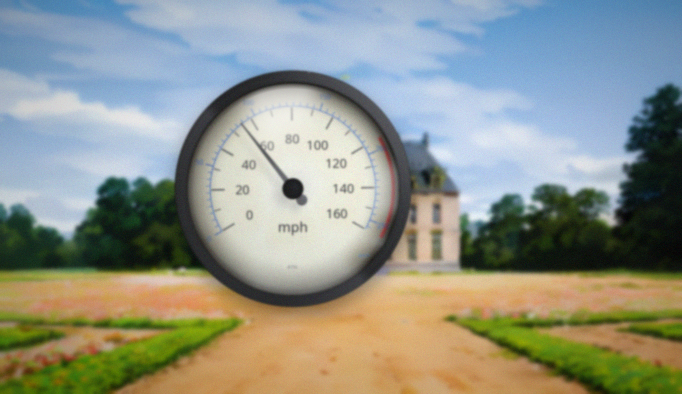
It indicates 55 mph
